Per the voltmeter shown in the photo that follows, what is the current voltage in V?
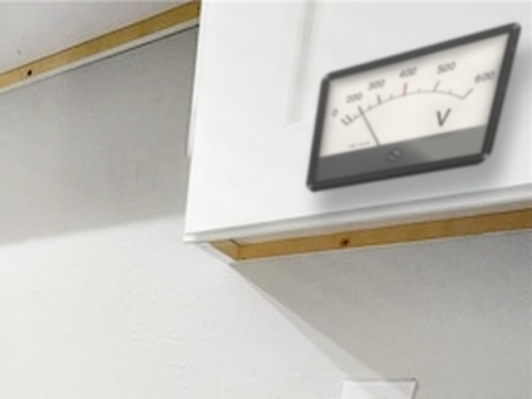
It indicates 200 V
